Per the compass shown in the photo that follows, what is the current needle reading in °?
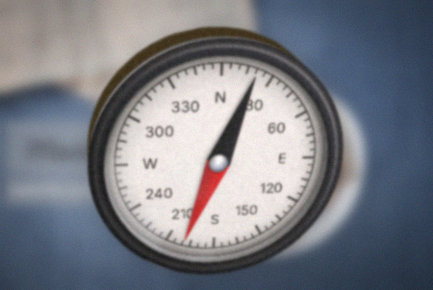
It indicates 200 °
